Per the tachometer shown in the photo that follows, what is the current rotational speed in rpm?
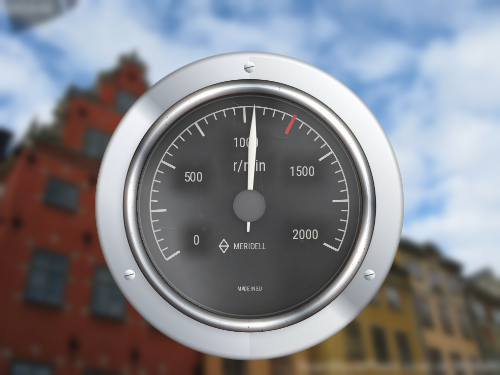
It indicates 1050 rpm
